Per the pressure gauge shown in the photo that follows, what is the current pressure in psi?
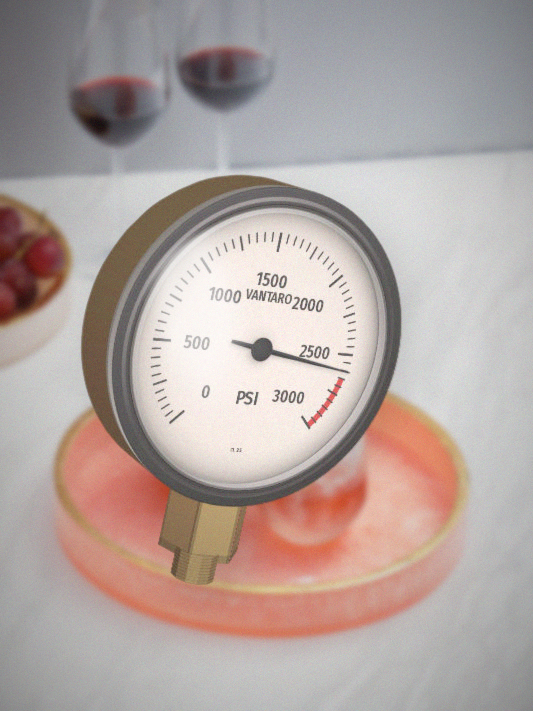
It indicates 2600 psi
